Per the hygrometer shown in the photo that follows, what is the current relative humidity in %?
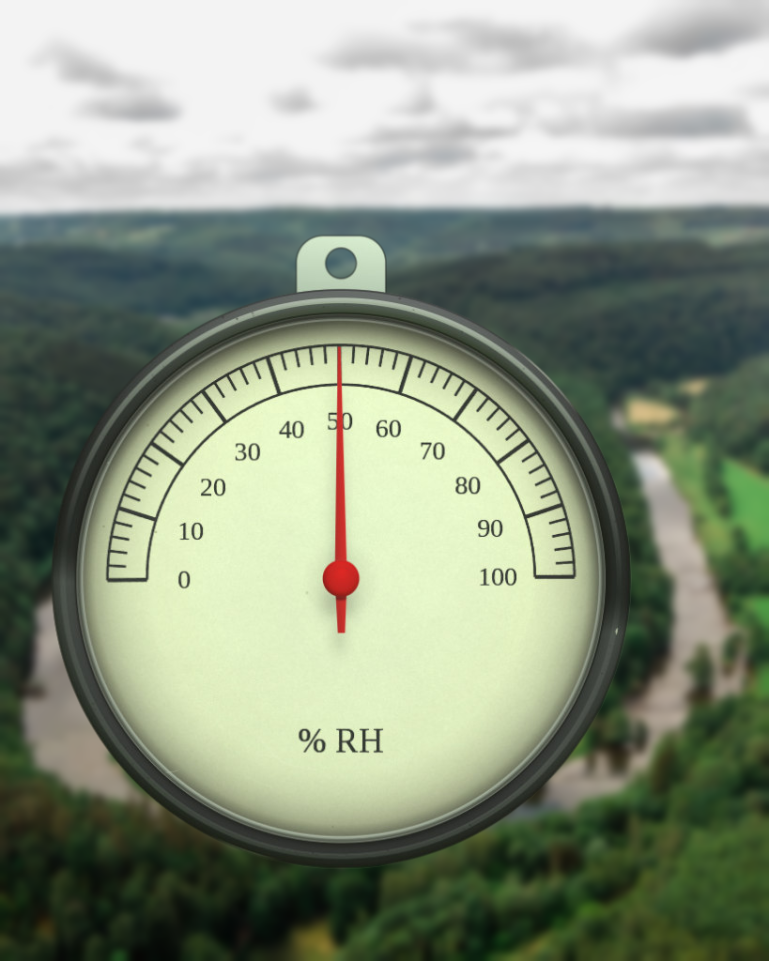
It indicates 50 %
